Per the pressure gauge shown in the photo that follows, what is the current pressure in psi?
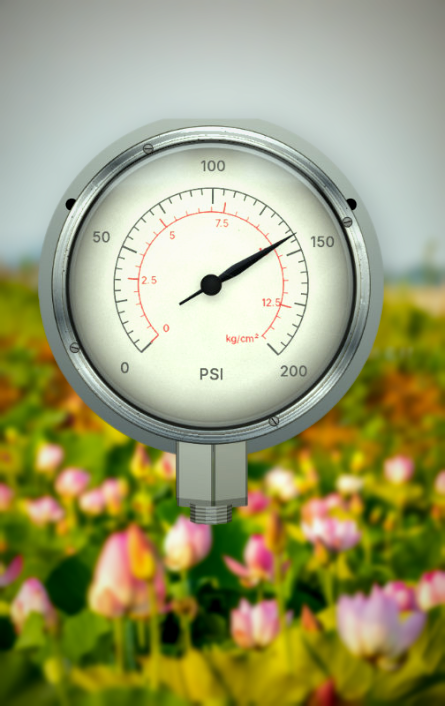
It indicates 142.5 psi
